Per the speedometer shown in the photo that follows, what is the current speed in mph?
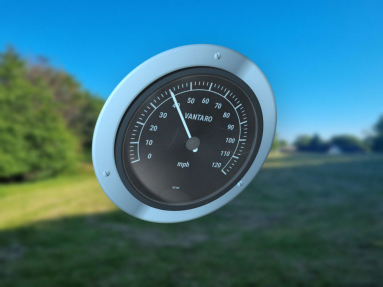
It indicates 40 mph
